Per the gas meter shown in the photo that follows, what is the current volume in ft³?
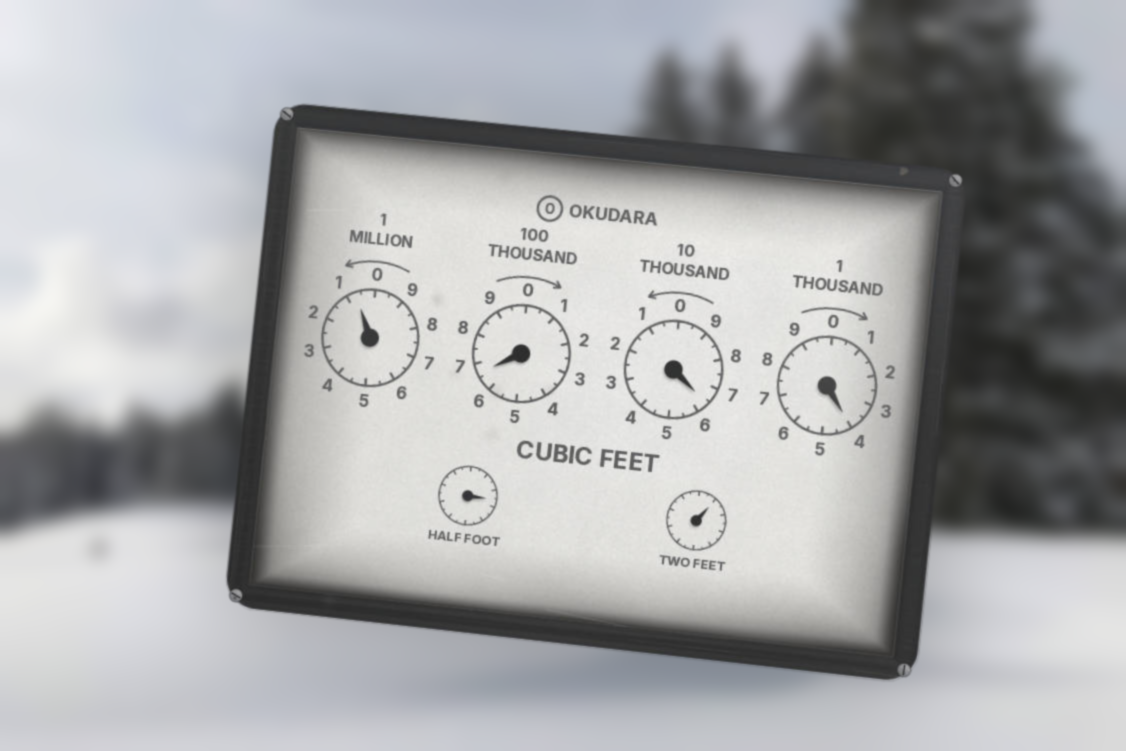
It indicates 66400 ft³
